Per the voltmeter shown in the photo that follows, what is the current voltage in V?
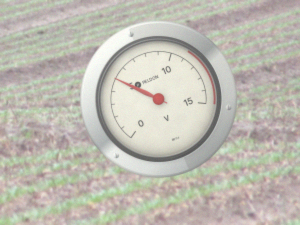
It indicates 5 V
